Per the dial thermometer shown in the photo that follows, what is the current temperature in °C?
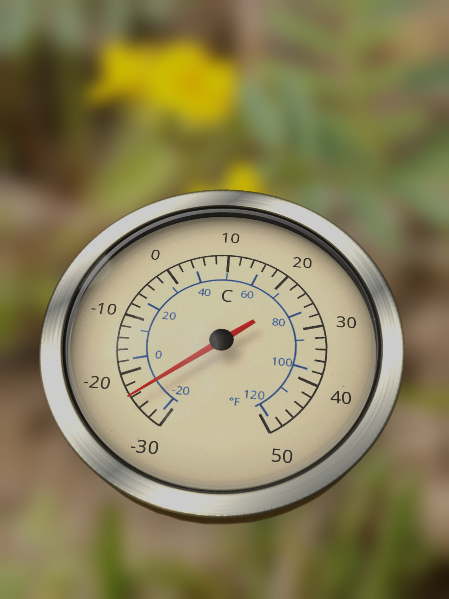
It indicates -24 °C
